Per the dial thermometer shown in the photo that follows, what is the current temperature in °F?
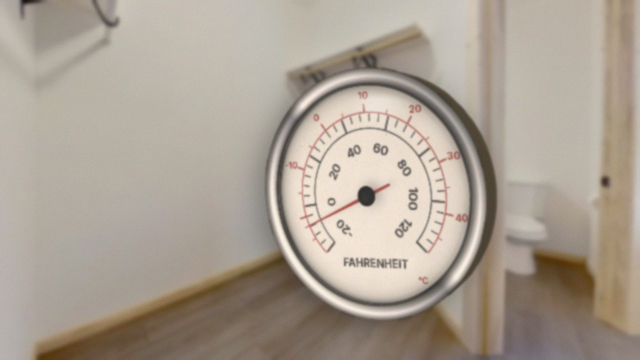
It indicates -8 °F
